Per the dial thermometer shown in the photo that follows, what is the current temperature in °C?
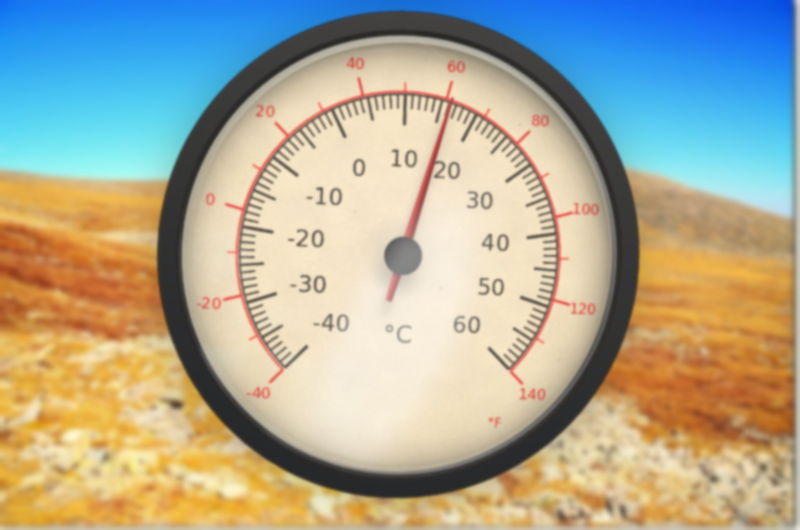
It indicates 16 °C
